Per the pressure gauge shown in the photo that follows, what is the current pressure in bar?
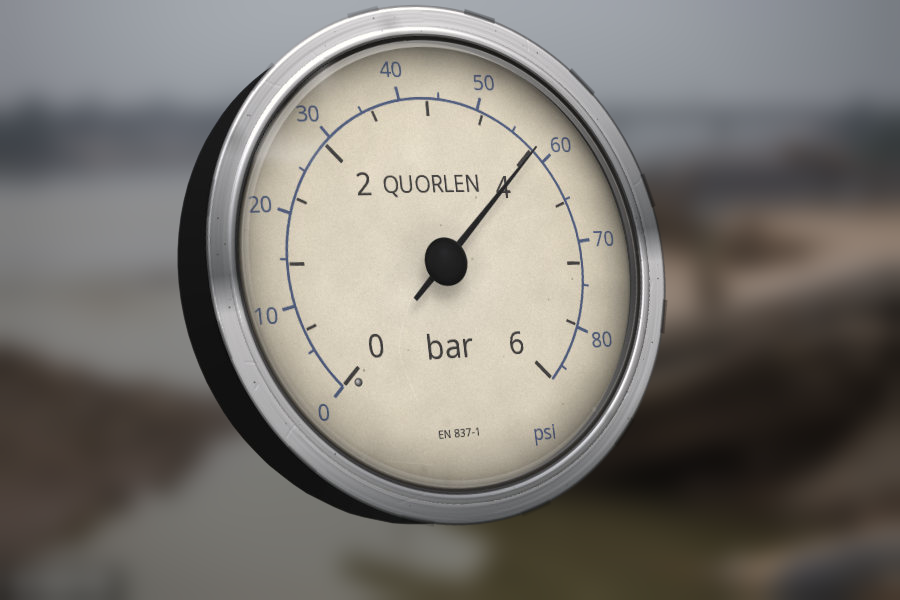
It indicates 4 bar
